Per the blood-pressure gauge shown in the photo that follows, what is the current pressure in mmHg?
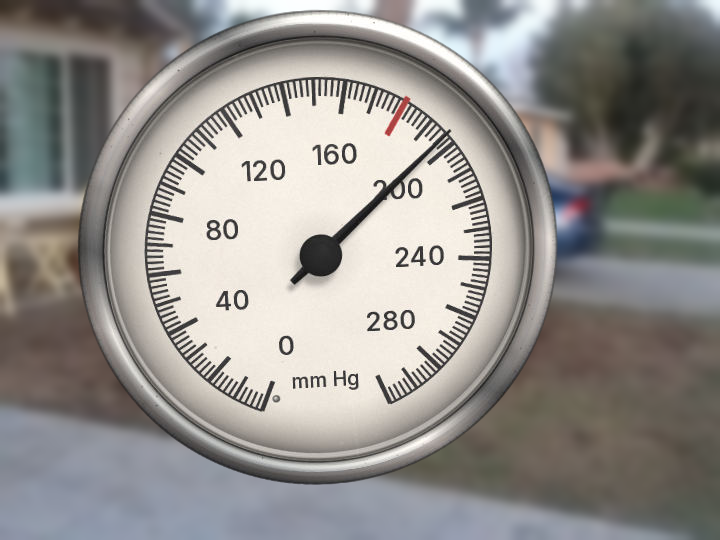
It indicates 196 mmHg
